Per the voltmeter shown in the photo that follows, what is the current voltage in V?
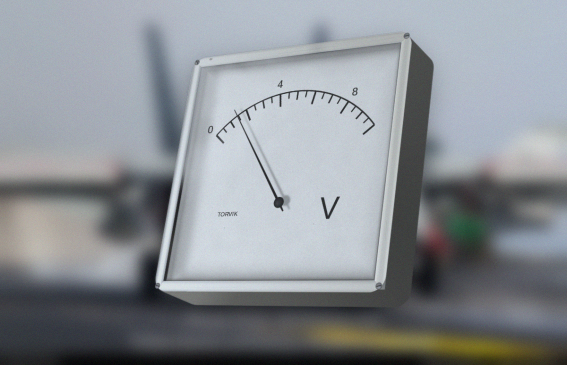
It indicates 1.5 V
